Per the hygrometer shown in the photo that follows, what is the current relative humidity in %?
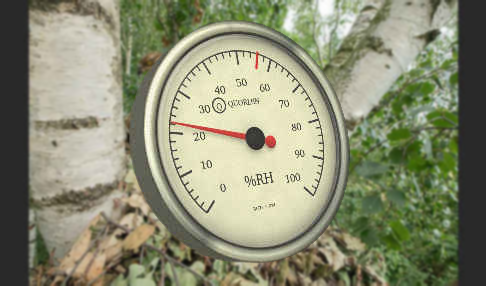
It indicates 22 %
